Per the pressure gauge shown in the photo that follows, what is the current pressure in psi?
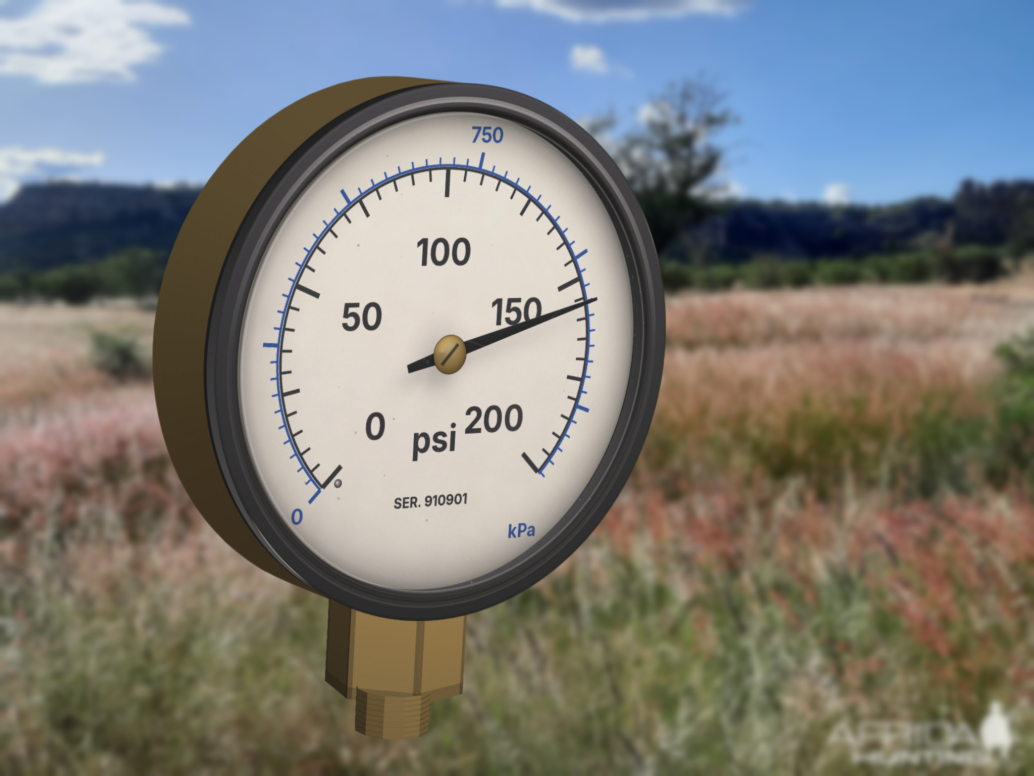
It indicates 155 psi
